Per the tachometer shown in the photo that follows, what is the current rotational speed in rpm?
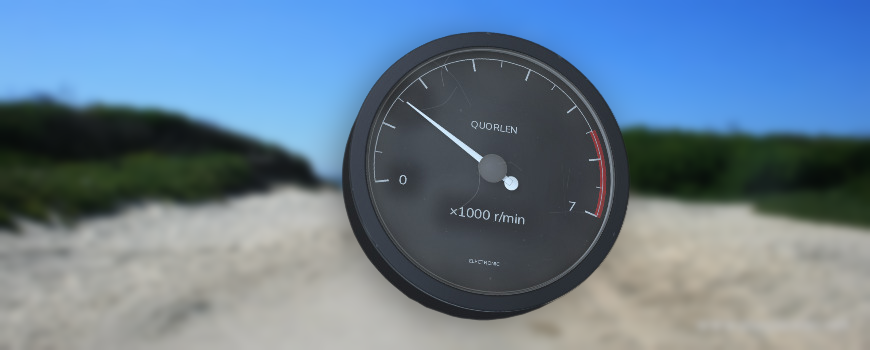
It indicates 1500 rpm
